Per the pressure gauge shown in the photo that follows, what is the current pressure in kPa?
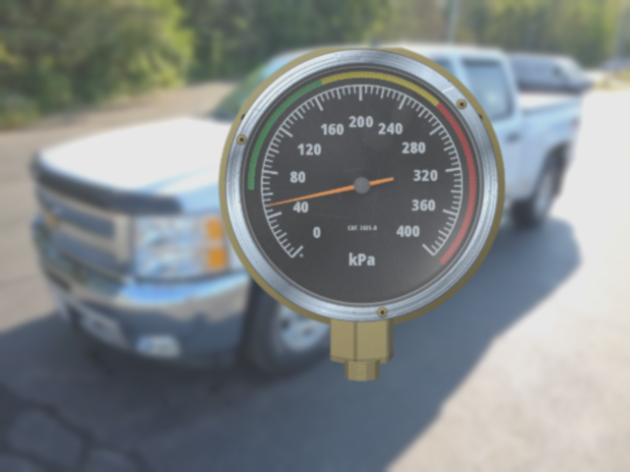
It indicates 50 kPa
